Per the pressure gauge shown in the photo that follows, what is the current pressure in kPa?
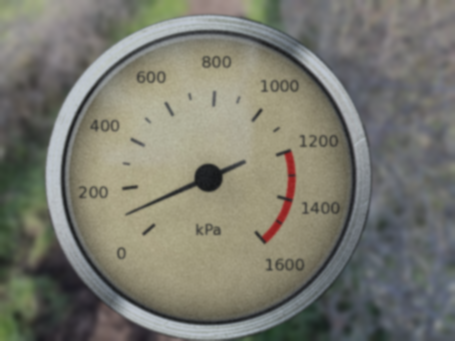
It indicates 100 kPa
